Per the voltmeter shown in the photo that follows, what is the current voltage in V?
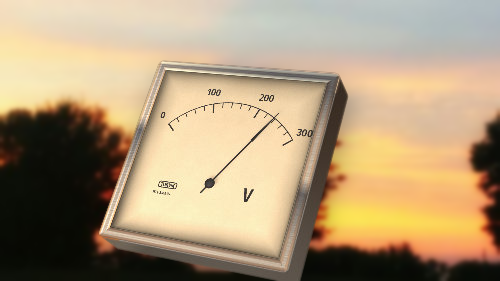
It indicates 240 V
